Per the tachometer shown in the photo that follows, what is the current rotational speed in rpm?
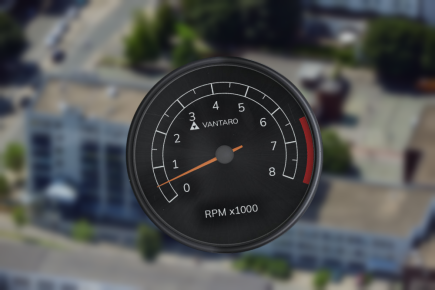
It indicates 500 rpm
